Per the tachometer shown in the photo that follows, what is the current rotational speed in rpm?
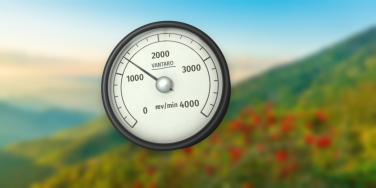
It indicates 1300 rpm
